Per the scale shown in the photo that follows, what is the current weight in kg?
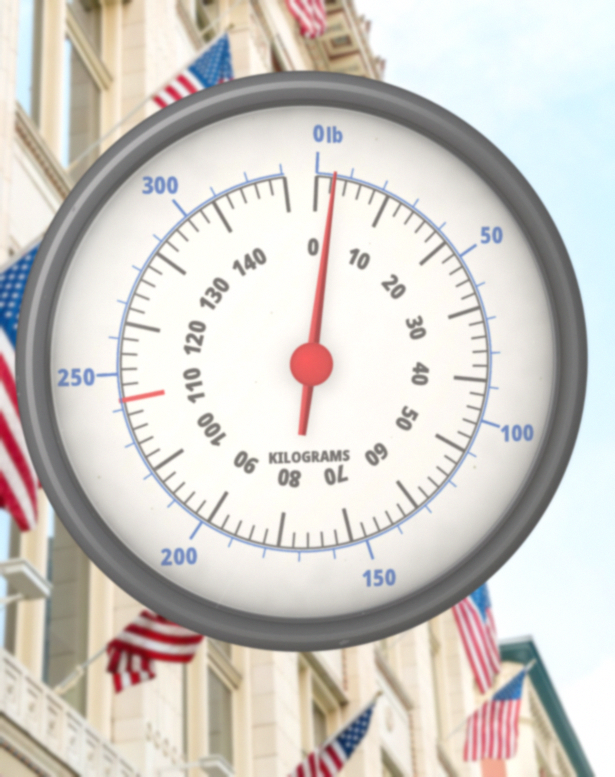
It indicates 2 kg
